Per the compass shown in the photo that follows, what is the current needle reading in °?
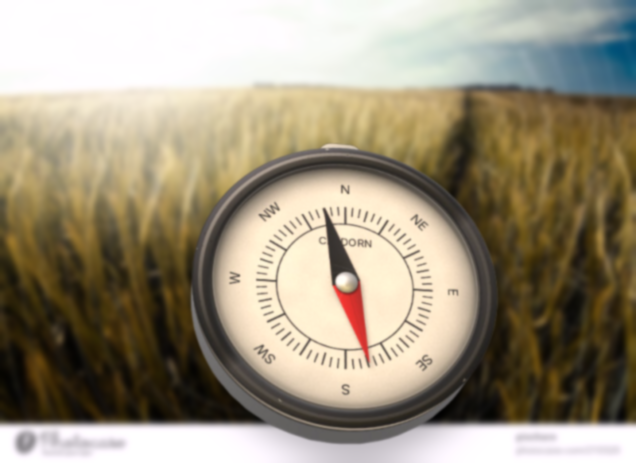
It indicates 165 °
